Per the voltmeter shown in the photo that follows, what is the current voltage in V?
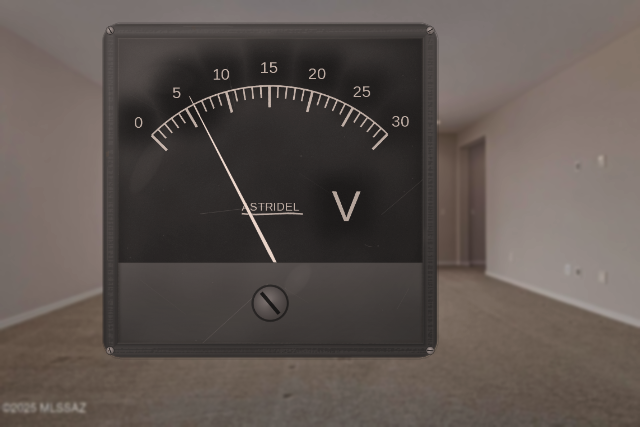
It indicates 6 V
